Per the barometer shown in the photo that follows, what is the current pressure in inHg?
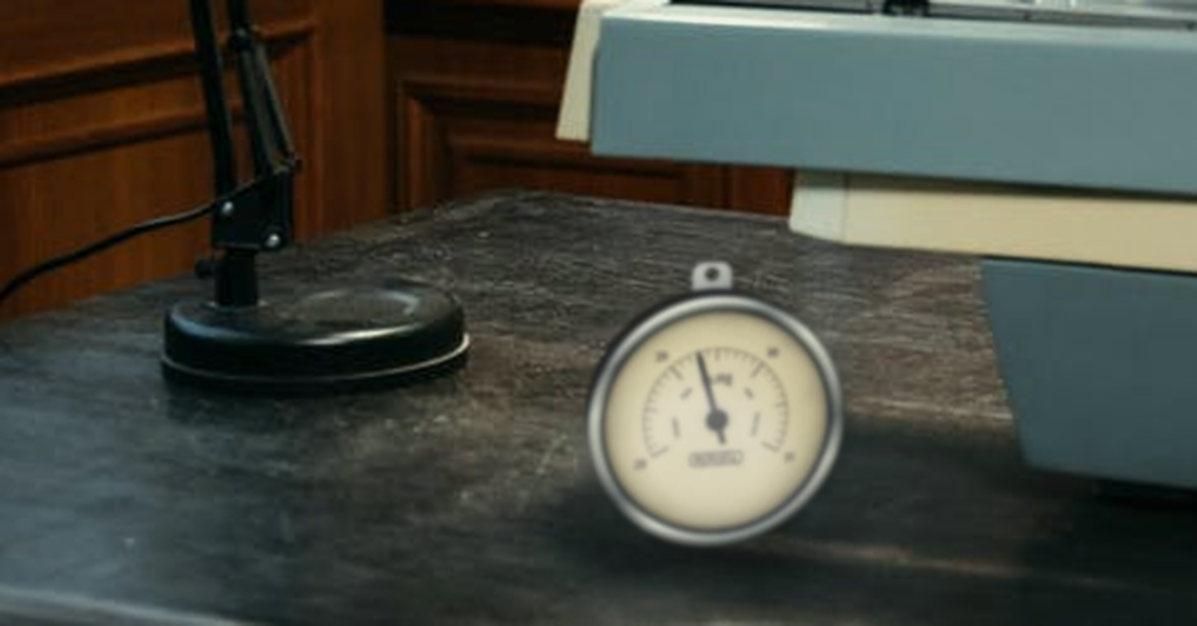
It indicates 29.3 inHg
